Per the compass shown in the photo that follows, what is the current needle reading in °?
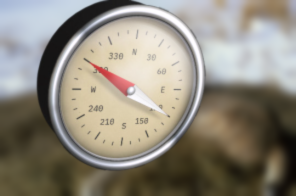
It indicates 300 °
